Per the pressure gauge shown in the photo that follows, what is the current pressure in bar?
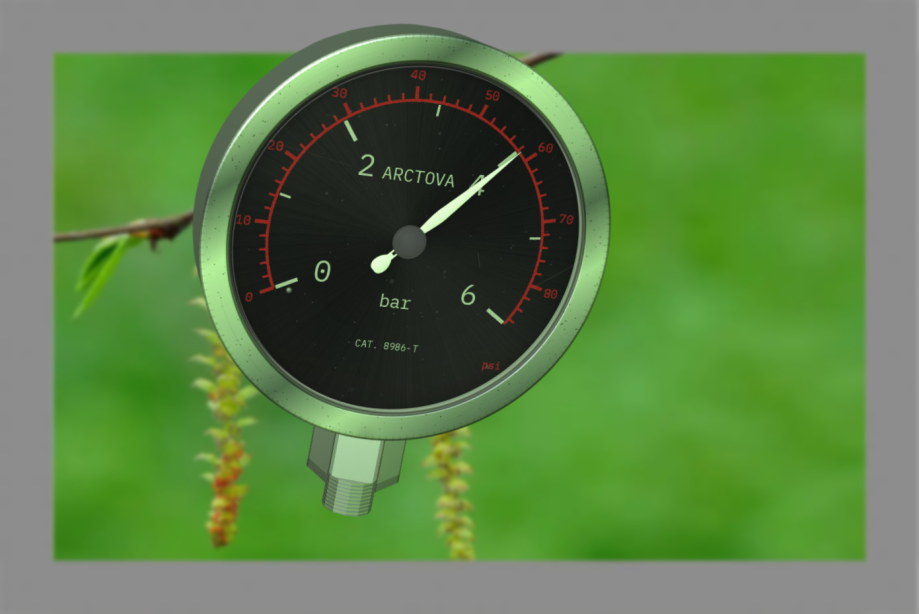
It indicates 4 bar
